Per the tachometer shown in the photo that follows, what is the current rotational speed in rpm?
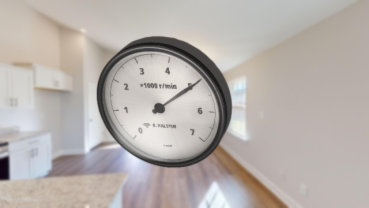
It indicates 5000 rpm
